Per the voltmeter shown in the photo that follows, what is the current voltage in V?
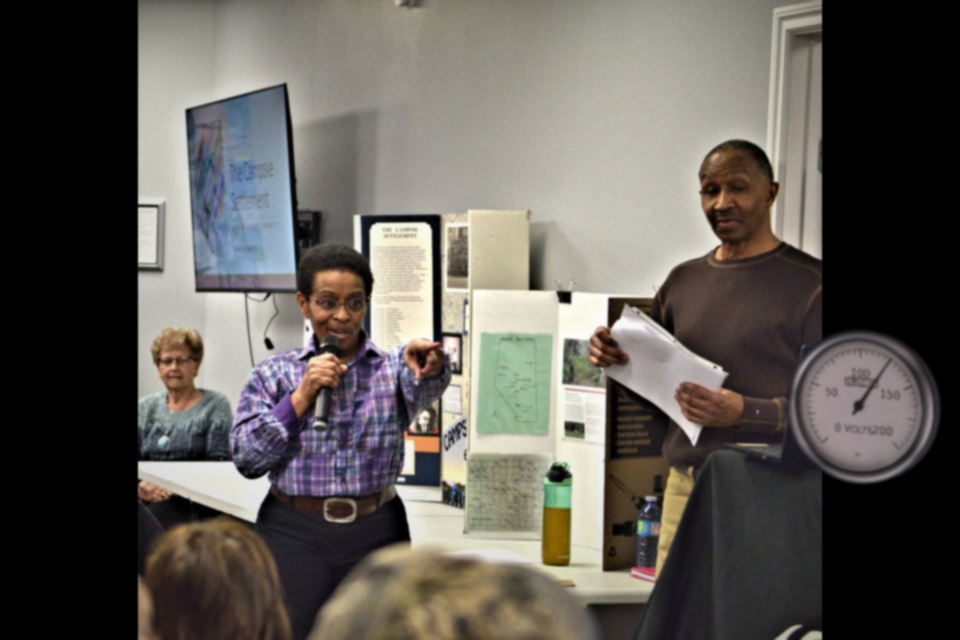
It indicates 125 V
